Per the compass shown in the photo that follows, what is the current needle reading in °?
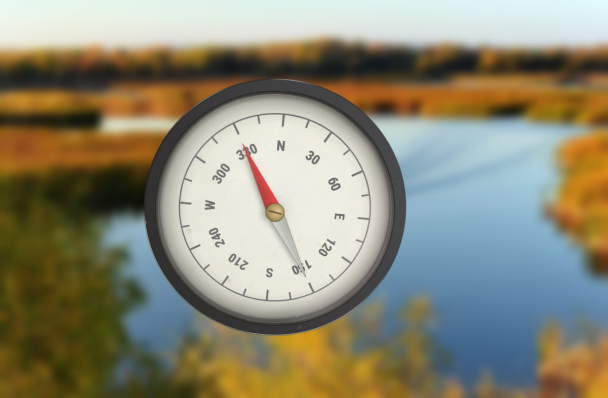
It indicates 330 °
